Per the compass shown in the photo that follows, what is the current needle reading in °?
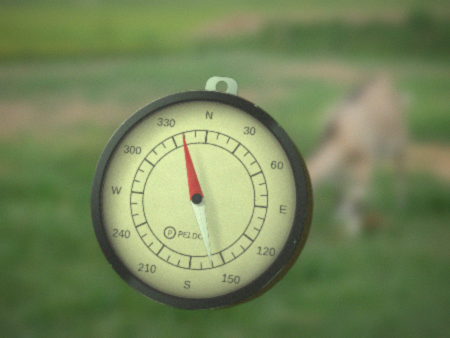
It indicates 340 °
